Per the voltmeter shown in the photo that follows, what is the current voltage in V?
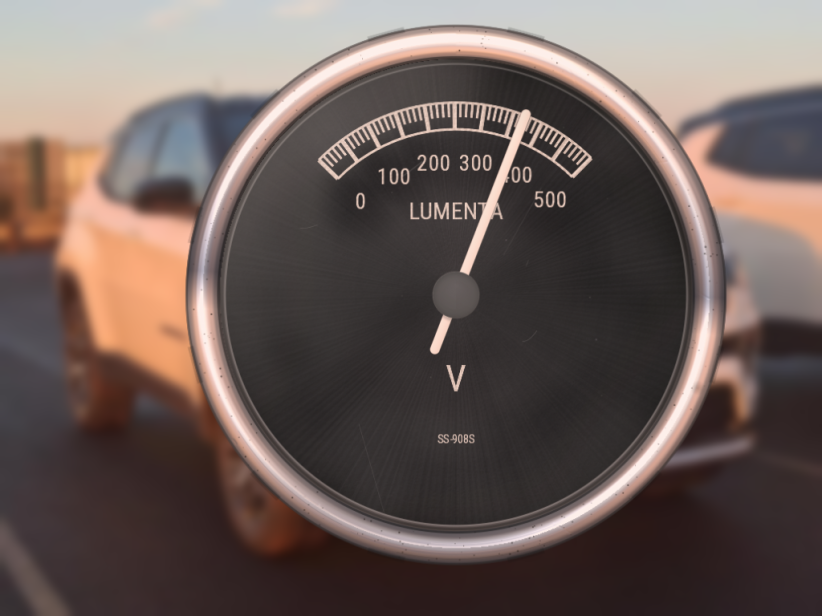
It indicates 370 V
